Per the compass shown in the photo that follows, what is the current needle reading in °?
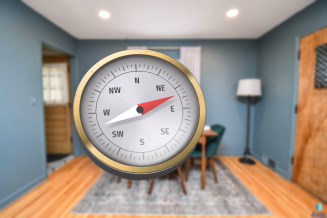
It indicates 70 °
